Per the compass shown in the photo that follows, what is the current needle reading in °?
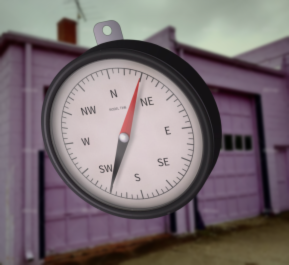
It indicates 30 °
